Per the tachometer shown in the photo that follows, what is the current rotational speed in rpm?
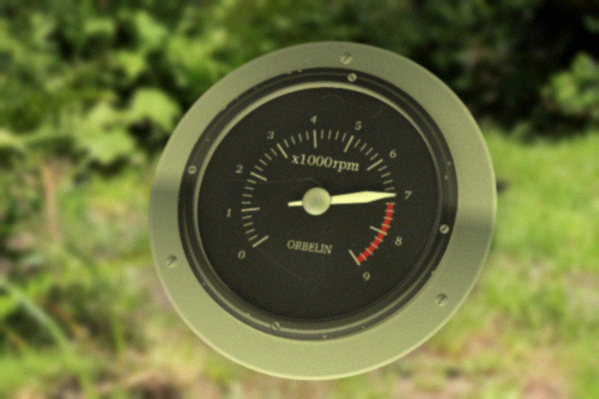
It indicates 7000 rpm
